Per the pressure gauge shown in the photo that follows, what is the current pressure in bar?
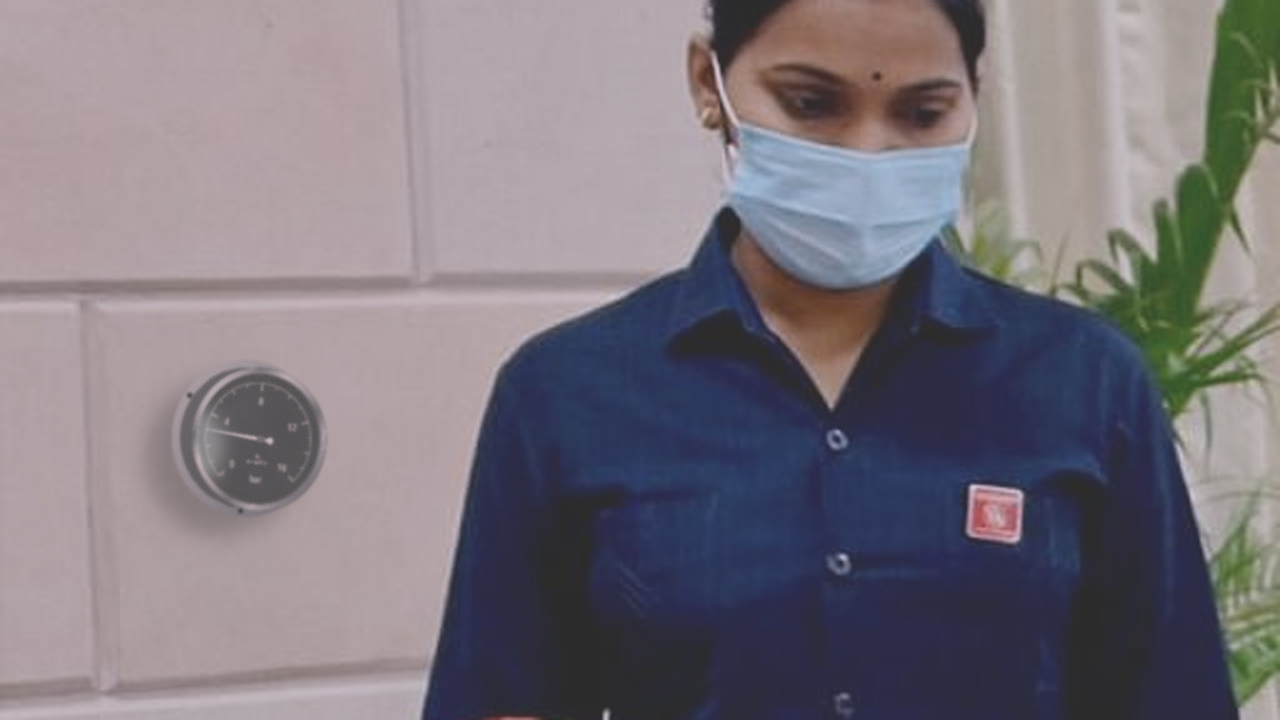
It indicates 3 bar
